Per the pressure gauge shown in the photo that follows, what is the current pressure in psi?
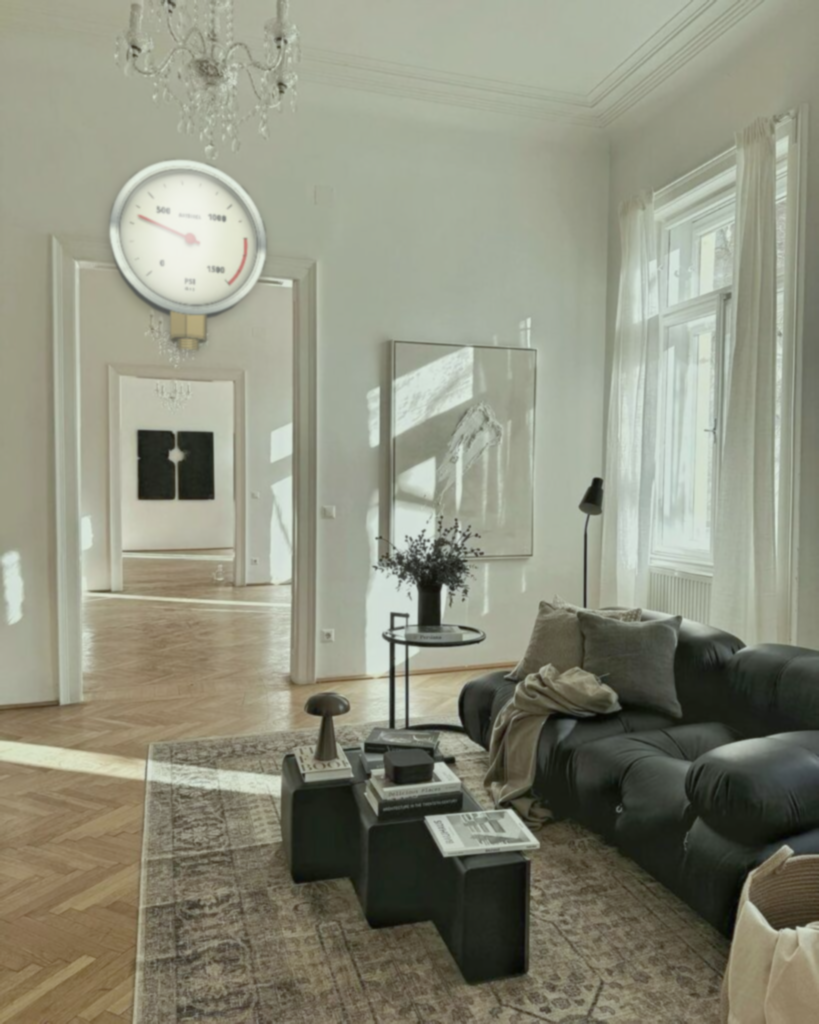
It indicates 350 psi
